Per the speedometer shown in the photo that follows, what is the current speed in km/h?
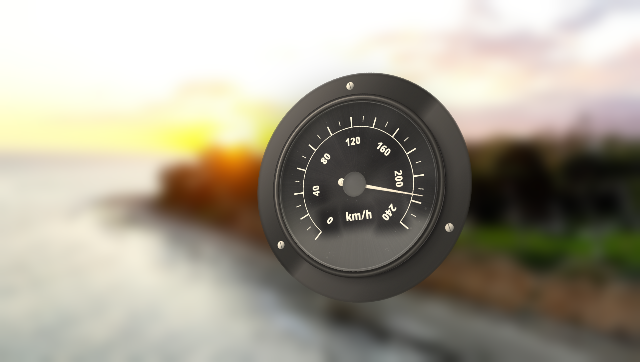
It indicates 215 km/h
